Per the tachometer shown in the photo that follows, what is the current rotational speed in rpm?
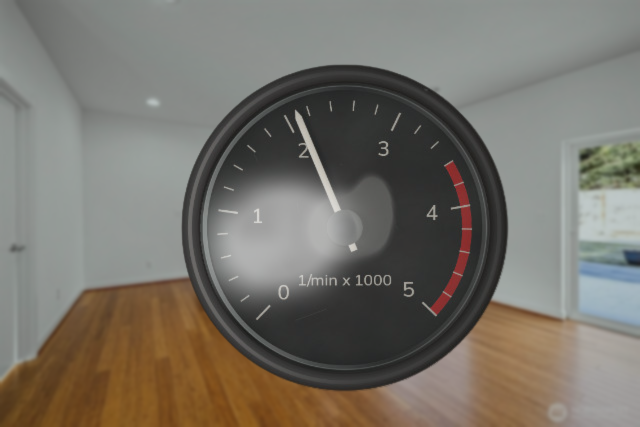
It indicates 2100 rpm
